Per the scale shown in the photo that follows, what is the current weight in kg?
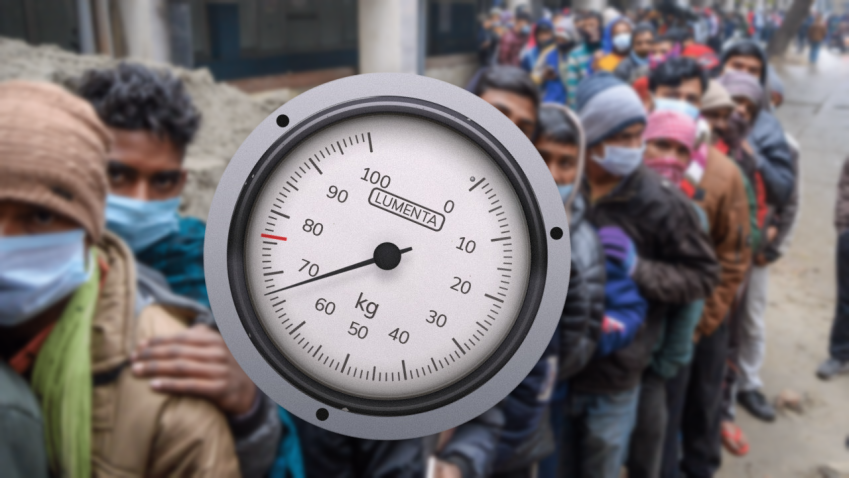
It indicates 67 kg
